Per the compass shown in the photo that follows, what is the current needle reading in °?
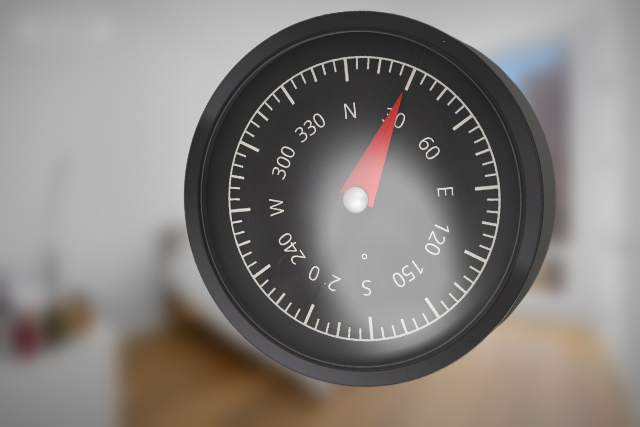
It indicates 30 °
